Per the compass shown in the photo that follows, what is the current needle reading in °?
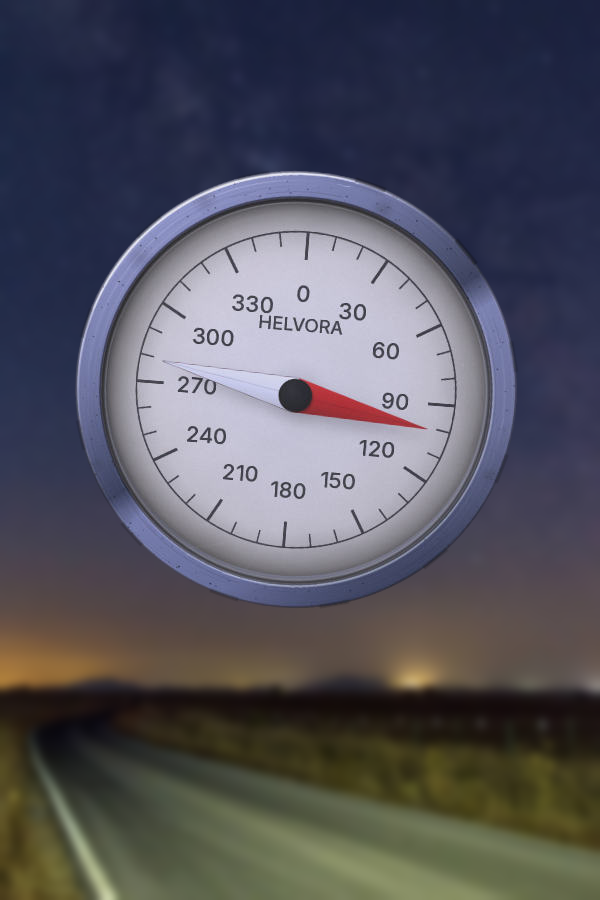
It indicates 100 °
